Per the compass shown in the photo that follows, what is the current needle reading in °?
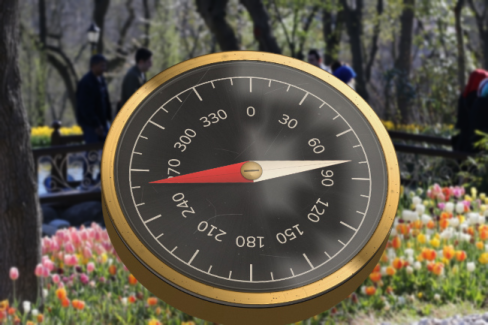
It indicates 260 °
